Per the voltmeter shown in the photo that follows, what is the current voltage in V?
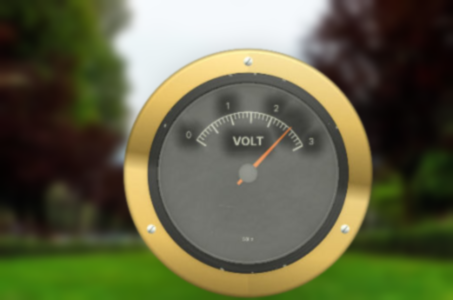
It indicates 2.5 V
